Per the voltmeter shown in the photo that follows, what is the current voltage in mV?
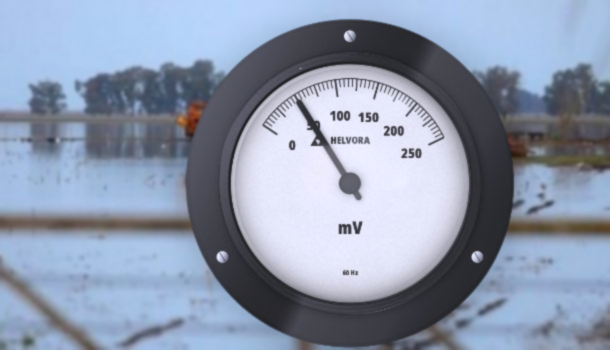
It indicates 50 mV
